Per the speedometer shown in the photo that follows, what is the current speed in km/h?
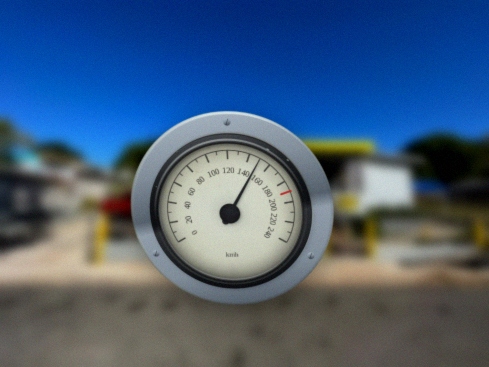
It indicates 150 km/h
